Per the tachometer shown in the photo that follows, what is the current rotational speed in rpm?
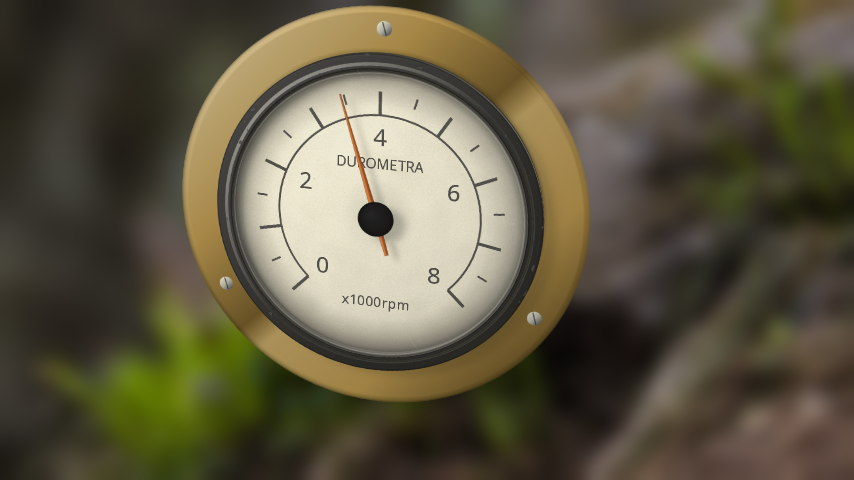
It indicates 3500 rpm
